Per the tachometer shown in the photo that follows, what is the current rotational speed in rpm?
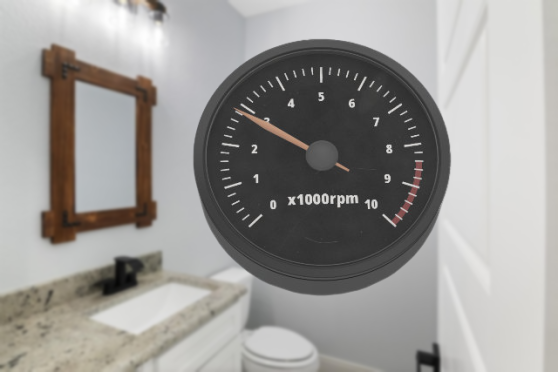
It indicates 2800 rpm
